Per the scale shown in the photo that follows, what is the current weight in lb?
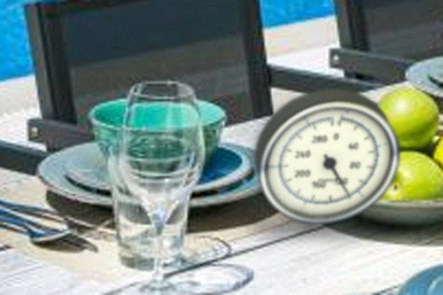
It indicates 120 lb
